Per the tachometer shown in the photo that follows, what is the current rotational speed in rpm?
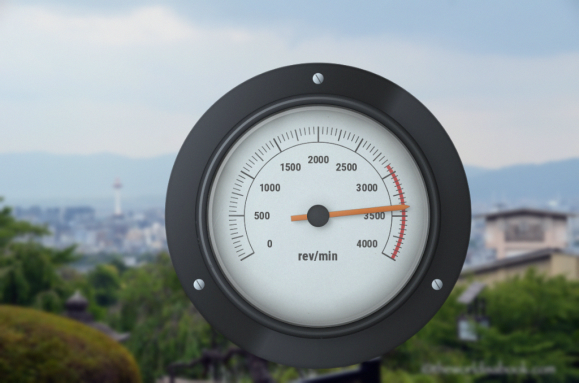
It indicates 3400 rpm
